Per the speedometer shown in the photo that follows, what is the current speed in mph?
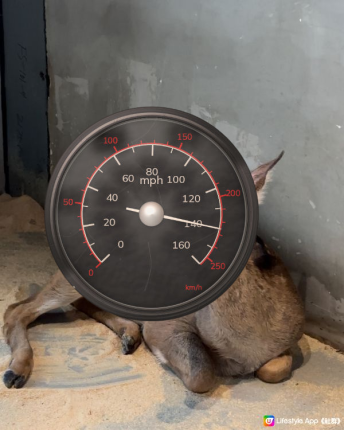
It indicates 140 mph
